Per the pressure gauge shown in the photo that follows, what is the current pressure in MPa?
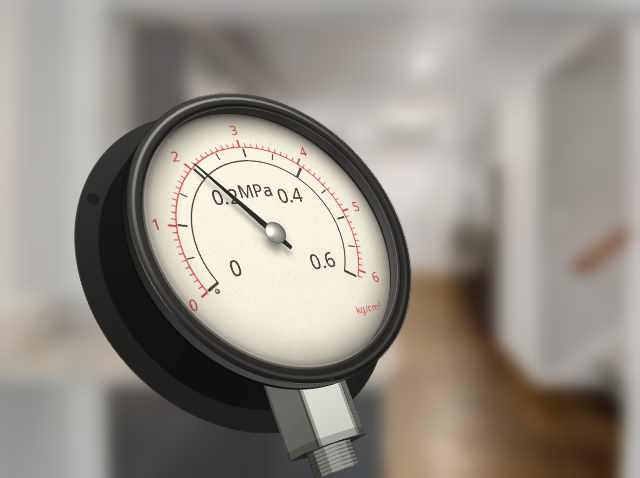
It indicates 0.2 MPa
